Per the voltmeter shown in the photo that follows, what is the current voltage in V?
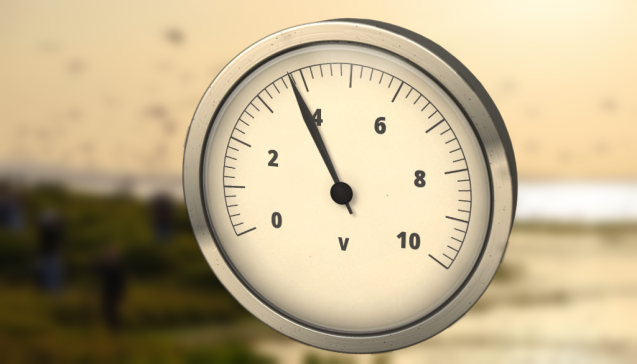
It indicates 3.8 V
